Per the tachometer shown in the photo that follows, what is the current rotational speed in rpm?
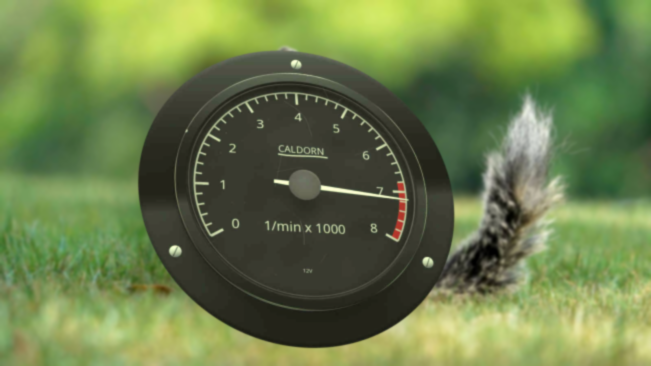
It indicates 7200 rpm
